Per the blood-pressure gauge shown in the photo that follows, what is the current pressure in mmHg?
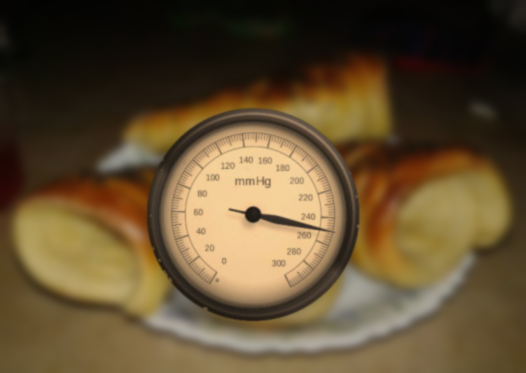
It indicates 250 mmHg
